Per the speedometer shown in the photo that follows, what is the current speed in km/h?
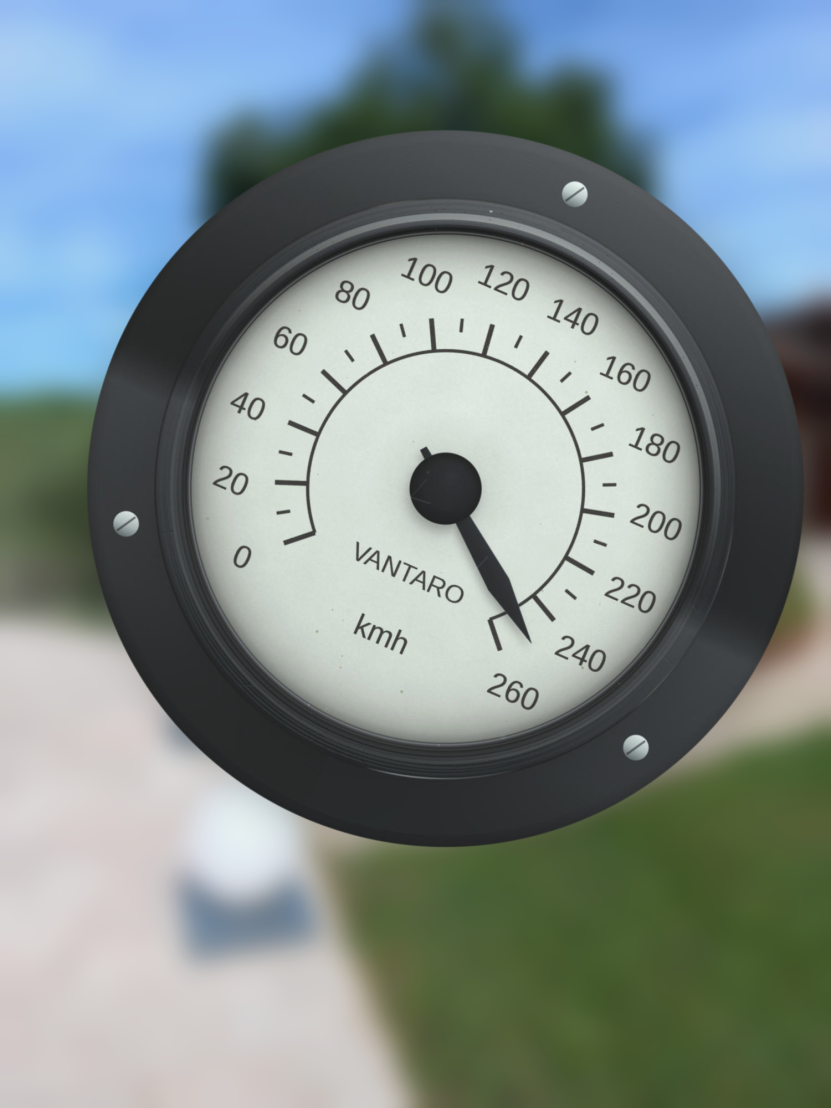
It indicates 250 km/h
